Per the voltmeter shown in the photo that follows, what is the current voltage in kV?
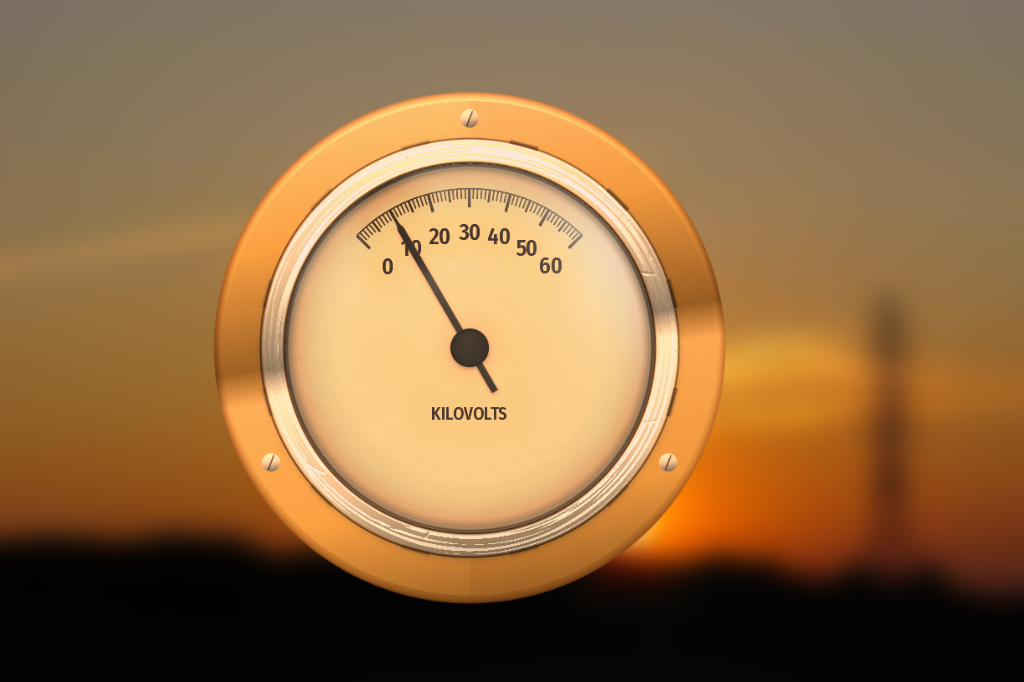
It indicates 10 kV
